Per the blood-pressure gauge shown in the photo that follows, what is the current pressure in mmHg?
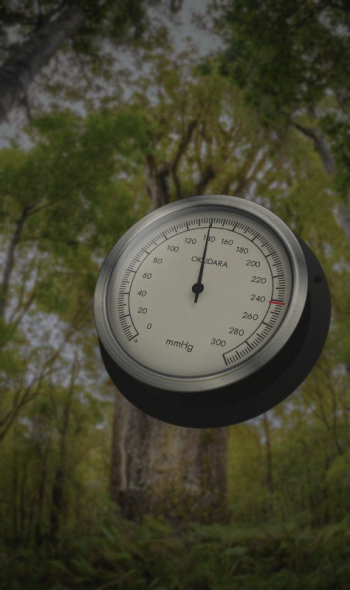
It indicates 140 mmHg
